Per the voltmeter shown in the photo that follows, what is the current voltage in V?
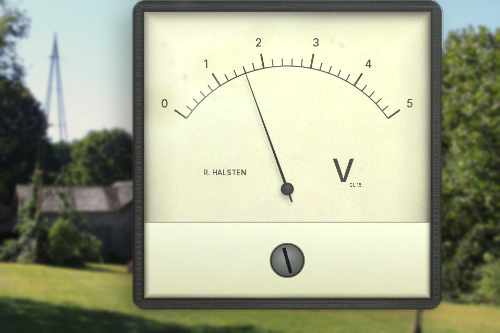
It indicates 1.6 V
